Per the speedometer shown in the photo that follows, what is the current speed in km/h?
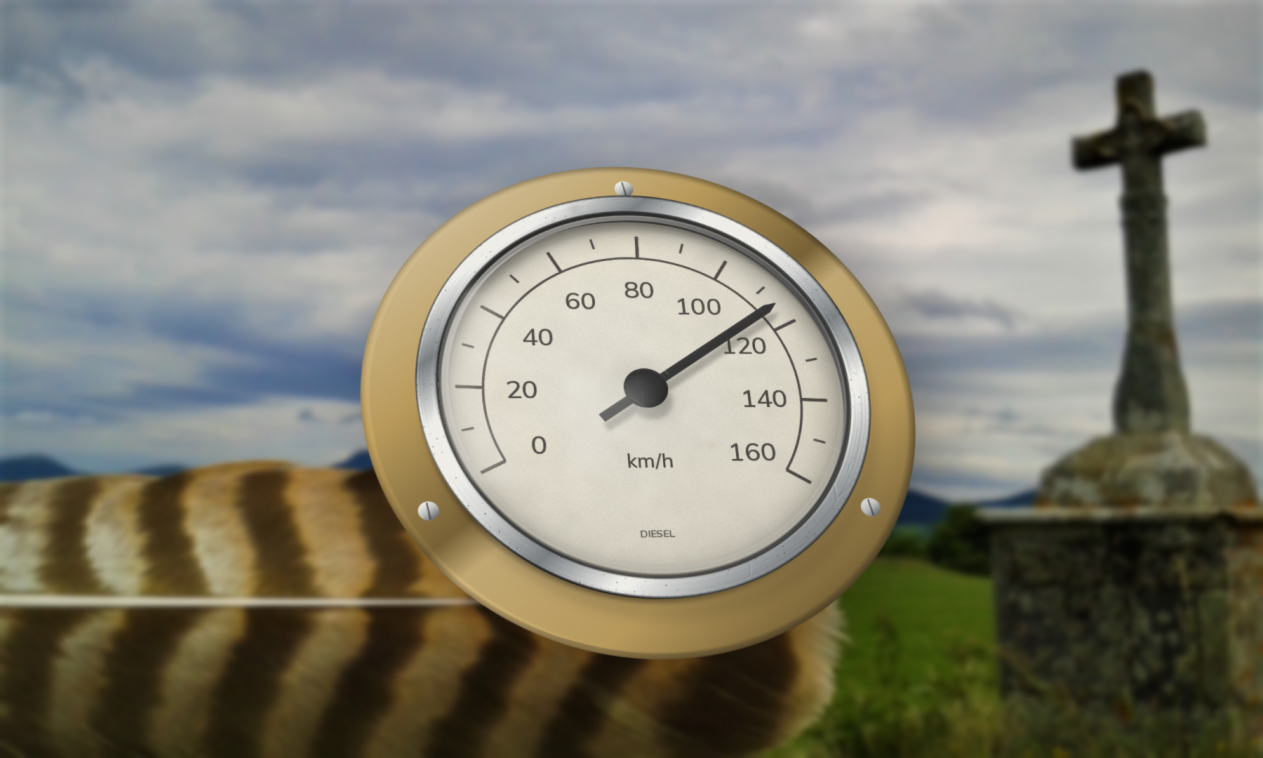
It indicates 115 km/h
